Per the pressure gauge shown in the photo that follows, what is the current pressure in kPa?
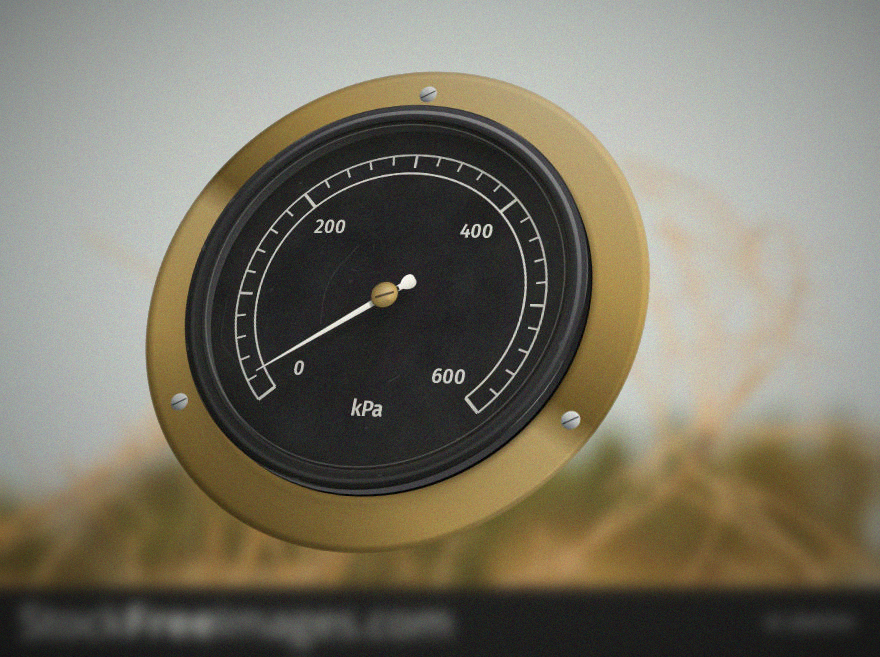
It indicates 20 kPa
